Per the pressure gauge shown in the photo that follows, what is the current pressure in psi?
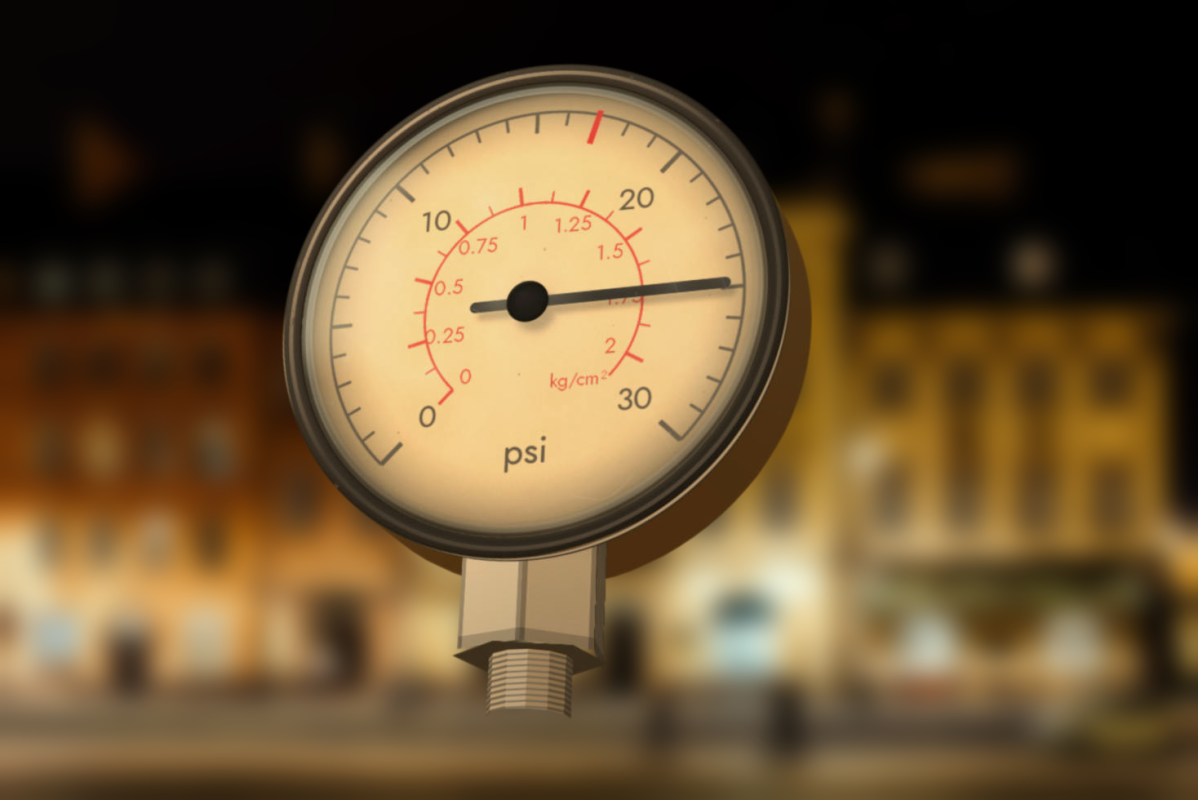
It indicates 25 psi
